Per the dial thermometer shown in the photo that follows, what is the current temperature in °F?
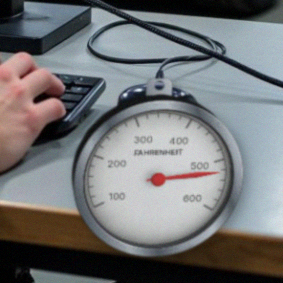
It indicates 520 °F
